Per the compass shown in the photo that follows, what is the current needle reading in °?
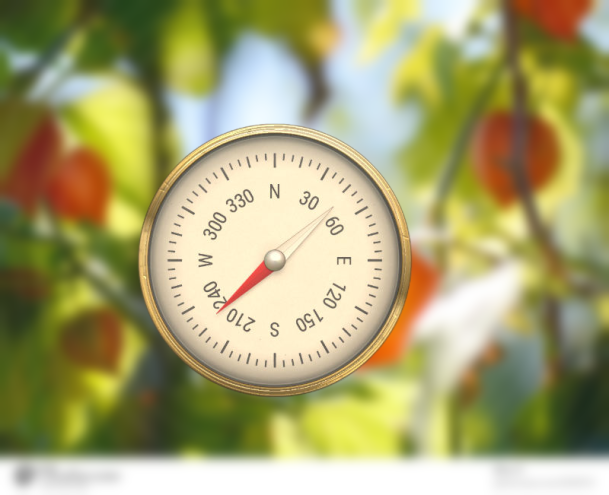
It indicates 227.5 °
